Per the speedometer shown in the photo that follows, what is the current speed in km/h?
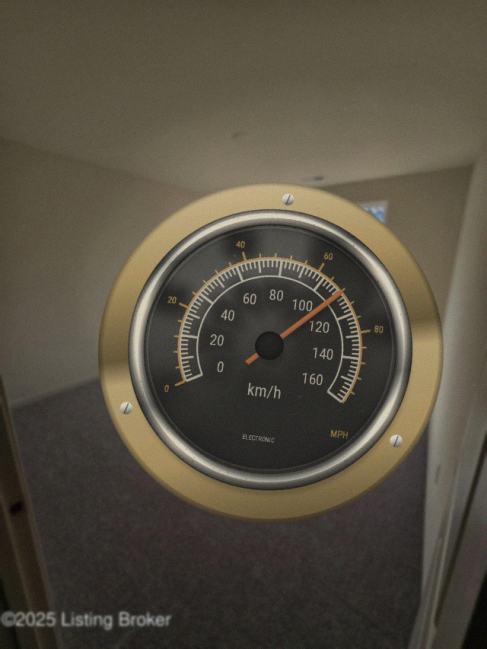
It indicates 110 km/h
